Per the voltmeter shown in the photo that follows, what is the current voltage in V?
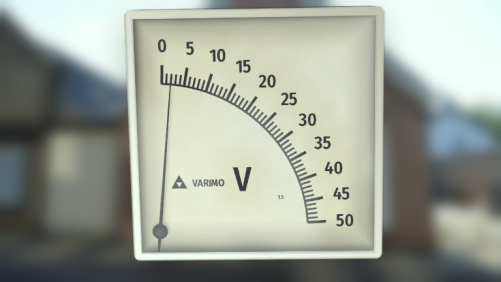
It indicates 2 V
